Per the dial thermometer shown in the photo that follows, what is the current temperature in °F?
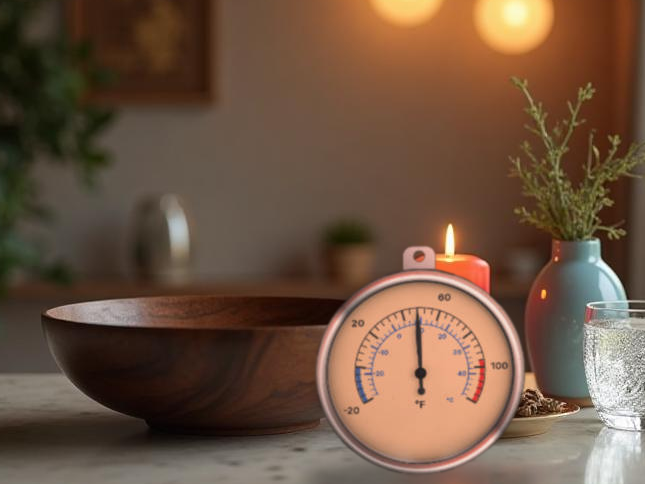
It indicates 48 °F
